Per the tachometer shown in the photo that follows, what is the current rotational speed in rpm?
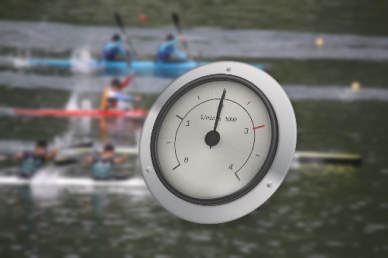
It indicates 2000 rpm
